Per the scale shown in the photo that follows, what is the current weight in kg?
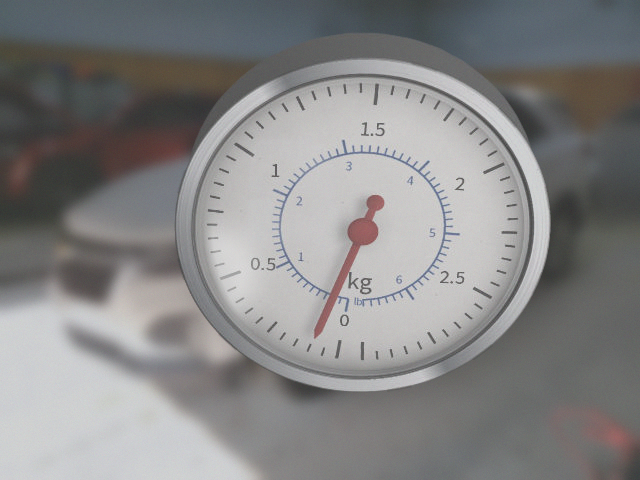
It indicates 0.1 kg
